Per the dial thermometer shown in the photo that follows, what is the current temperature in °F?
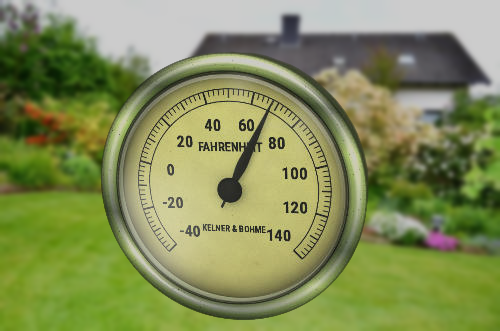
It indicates 68 °F
